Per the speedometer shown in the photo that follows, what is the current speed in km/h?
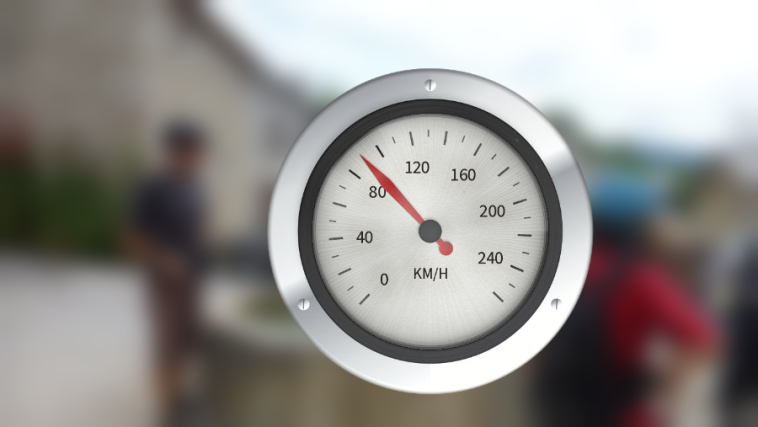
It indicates 90 km/h
